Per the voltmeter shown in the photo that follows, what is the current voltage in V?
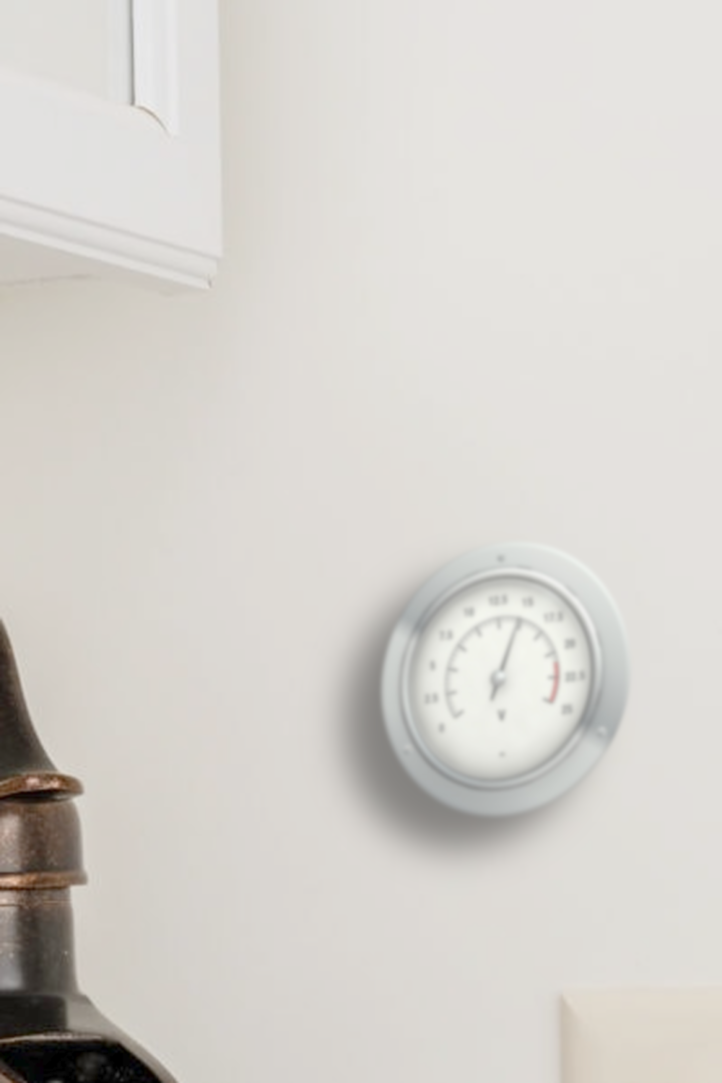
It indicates 15 V
